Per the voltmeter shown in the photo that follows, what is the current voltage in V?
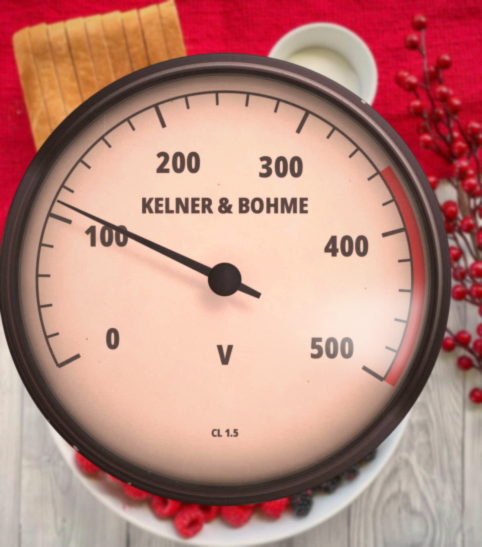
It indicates 110 V
